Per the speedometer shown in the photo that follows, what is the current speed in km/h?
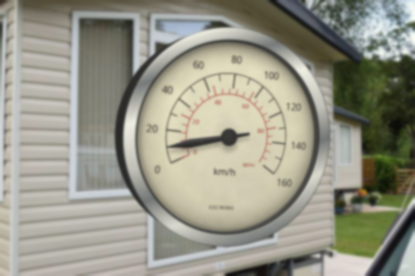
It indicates 10 km/h
